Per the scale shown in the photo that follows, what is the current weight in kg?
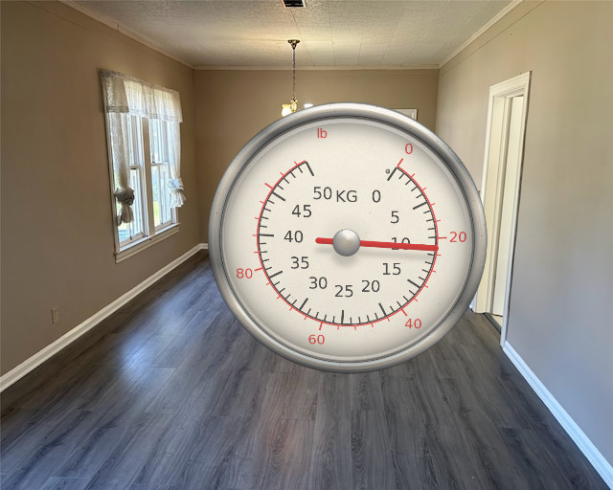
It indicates 10 kg
